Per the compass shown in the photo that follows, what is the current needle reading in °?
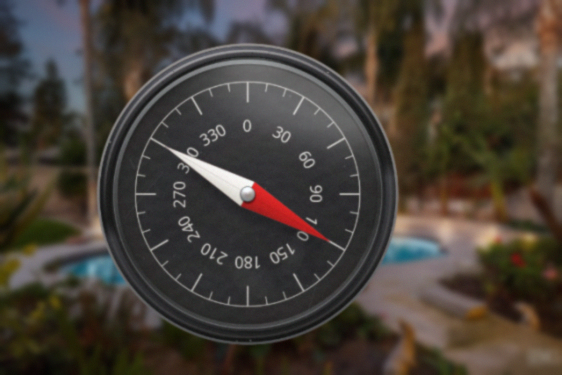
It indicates 120 °
